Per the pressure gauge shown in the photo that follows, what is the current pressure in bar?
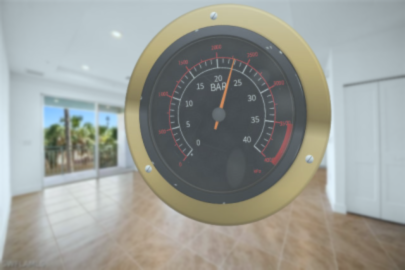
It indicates 23 bar
